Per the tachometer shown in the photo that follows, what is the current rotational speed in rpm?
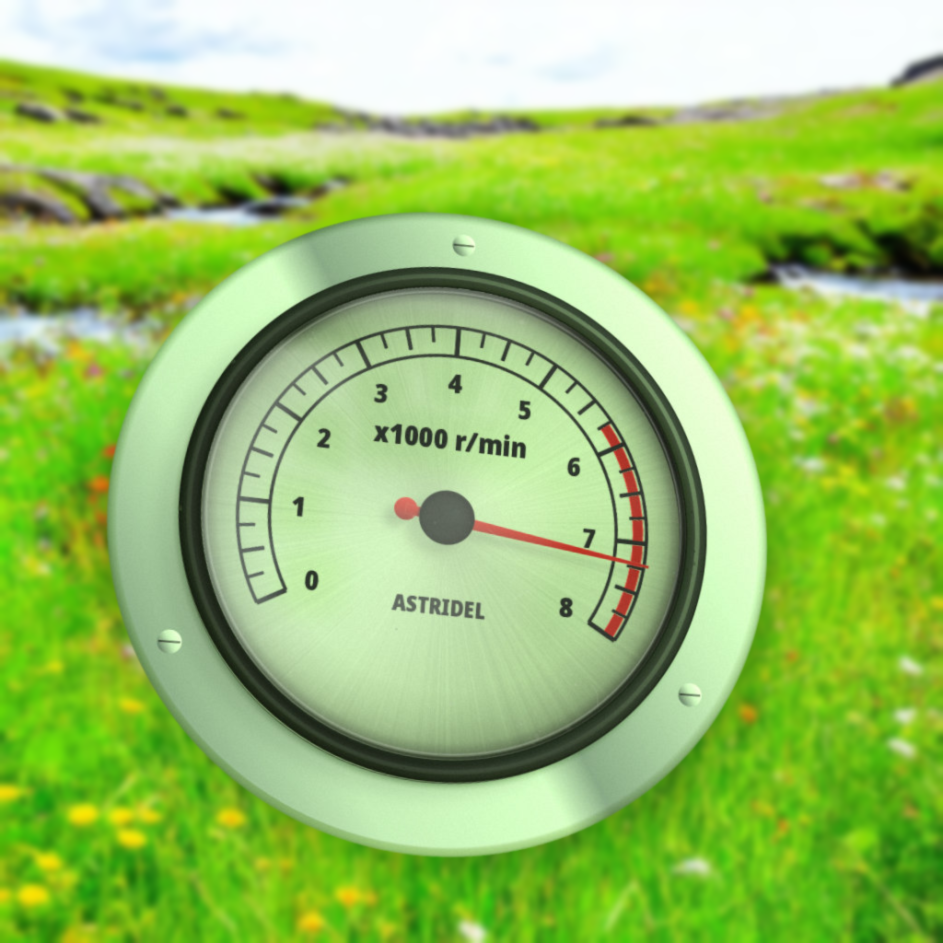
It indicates 7250 rpm
